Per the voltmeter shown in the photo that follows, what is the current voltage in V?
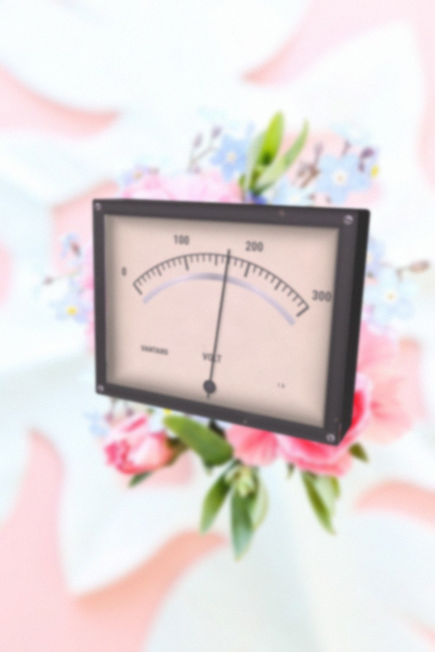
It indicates 170 V
